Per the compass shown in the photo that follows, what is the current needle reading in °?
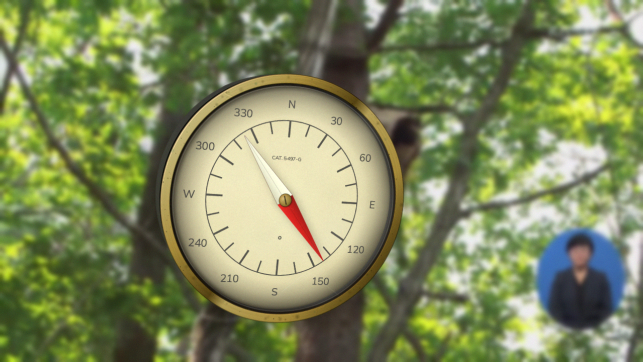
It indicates 142.5 °
